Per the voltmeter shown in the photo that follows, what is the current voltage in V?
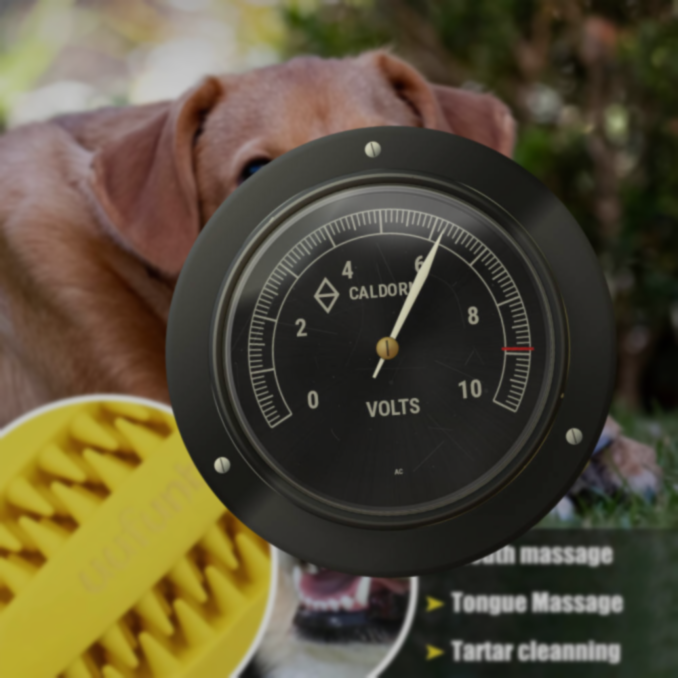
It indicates 6.2 V
